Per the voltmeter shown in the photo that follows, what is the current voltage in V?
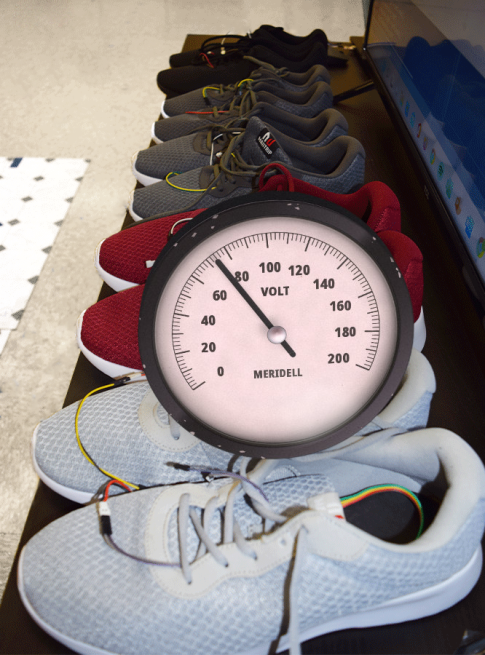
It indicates 74 V
